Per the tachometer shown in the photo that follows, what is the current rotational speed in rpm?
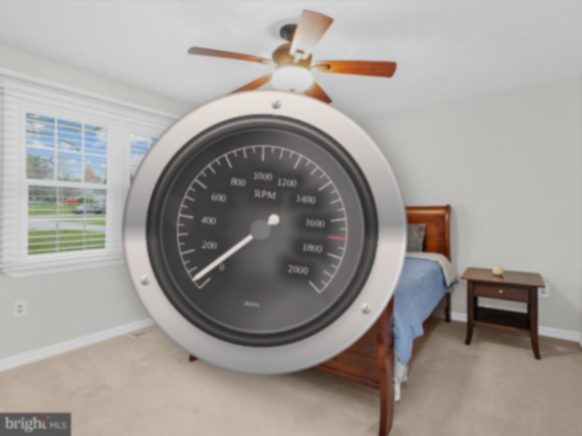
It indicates 50 rpm
